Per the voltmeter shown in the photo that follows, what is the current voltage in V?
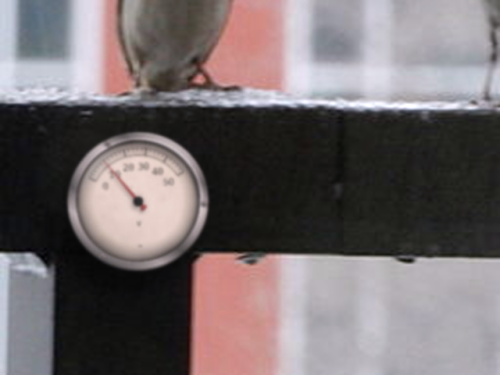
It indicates 10 V
